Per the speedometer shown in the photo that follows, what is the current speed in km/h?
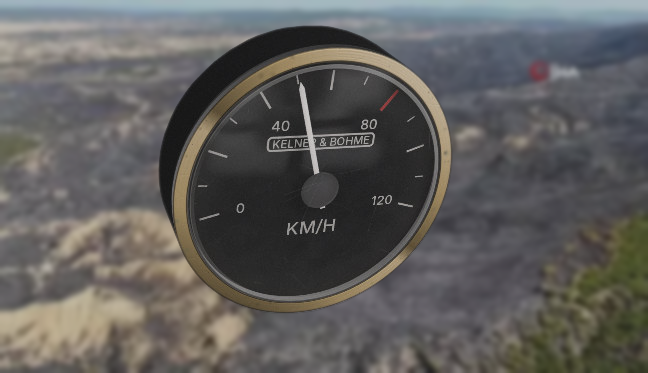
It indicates 50 km/h
